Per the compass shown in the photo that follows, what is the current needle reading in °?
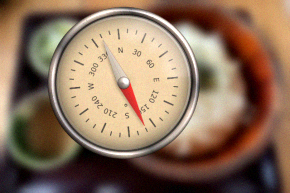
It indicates 160 °
